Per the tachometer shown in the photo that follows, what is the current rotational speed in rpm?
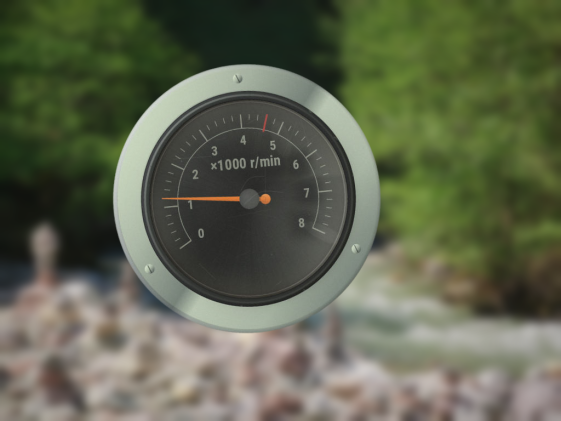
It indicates 1200 rpm
